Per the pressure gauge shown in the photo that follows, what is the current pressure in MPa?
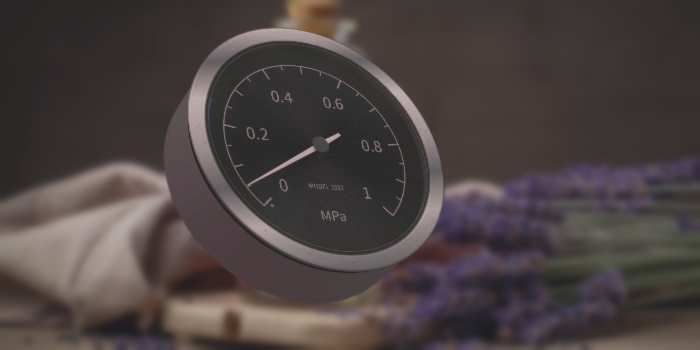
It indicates 0.05 MPa
